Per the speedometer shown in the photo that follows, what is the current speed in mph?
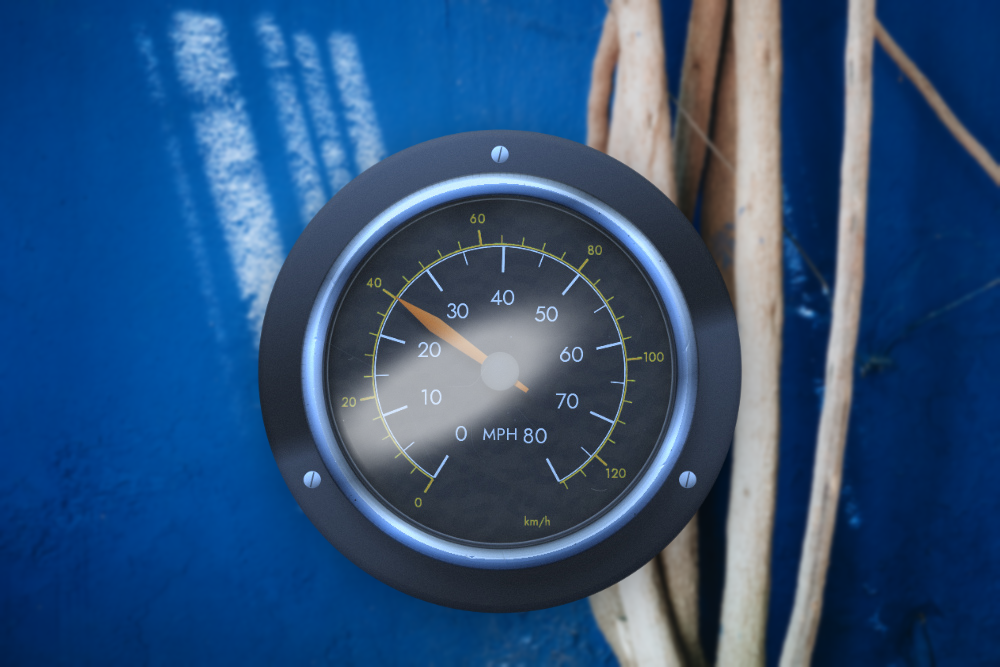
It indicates 25 mph
